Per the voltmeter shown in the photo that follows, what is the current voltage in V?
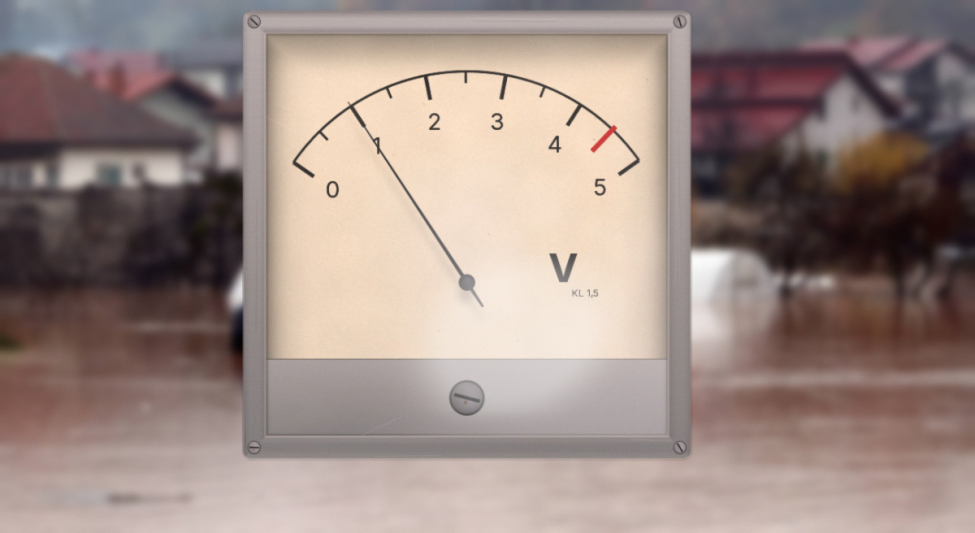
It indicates 1 V
